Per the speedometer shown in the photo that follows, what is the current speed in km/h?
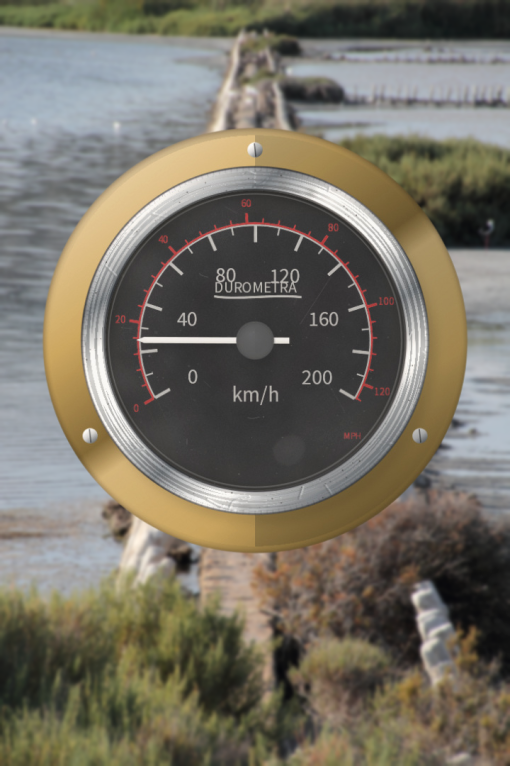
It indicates 25 km/h
